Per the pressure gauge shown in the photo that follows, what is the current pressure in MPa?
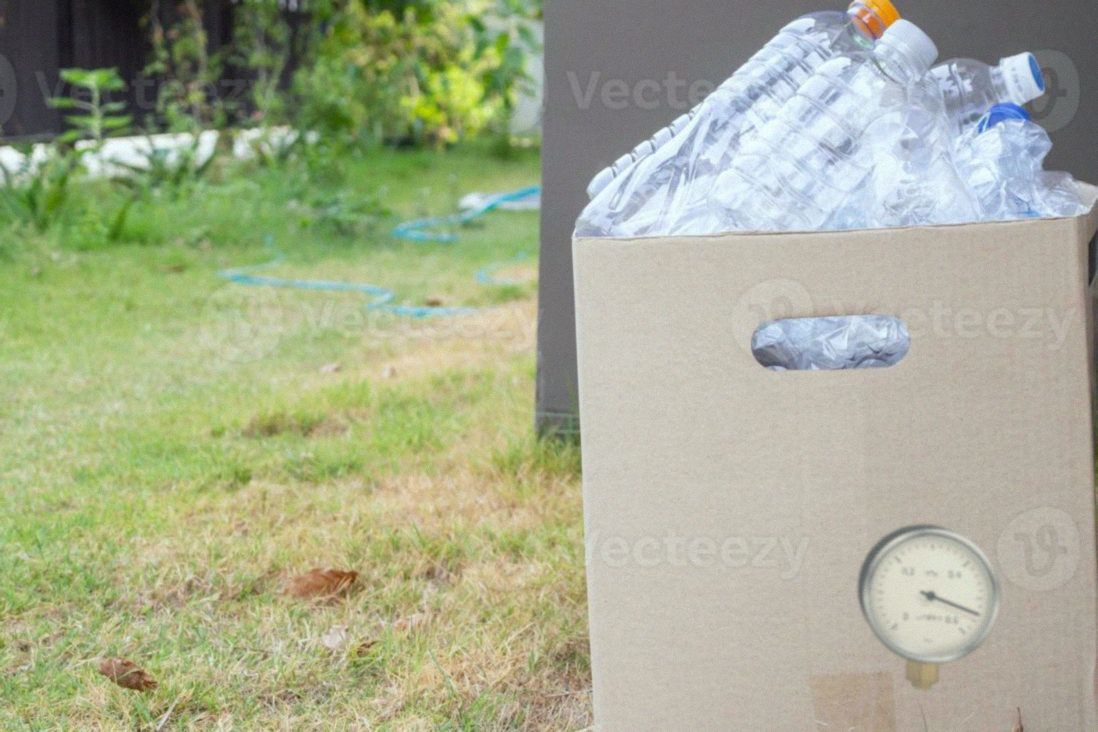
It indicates 0.54 MPa
